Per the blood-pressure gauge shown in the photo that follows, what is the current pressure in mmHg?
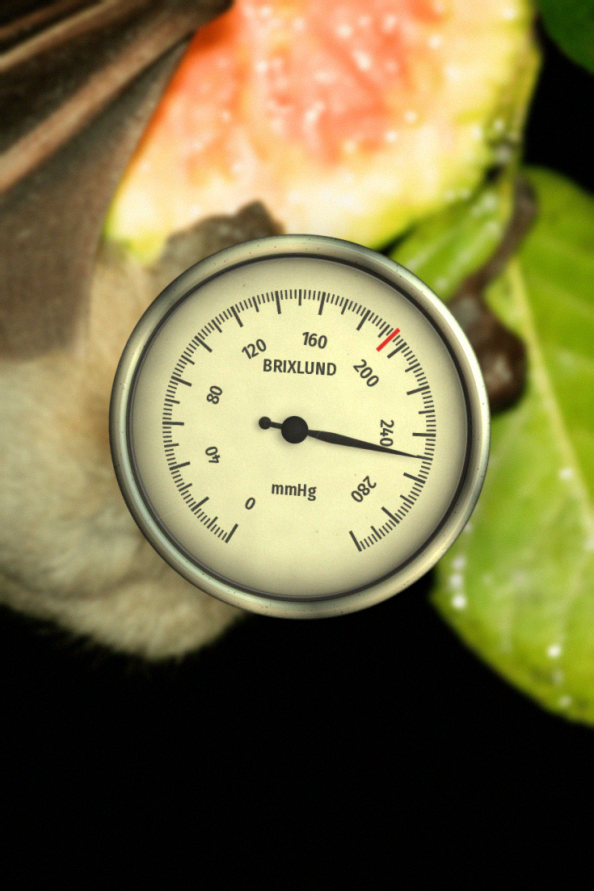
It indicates 250 mmHg
